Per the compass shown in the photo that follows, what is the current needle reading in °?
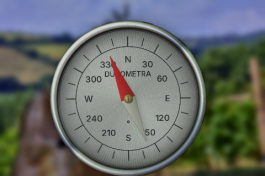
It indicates 337.5 °
